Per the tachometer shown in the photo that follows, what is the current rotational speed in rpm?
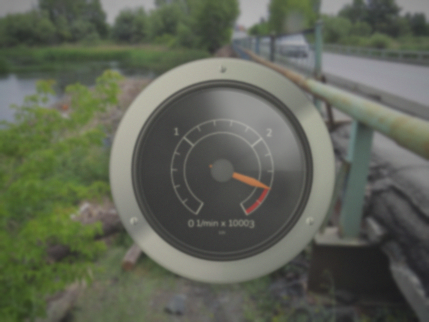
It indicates 2600 rpm
